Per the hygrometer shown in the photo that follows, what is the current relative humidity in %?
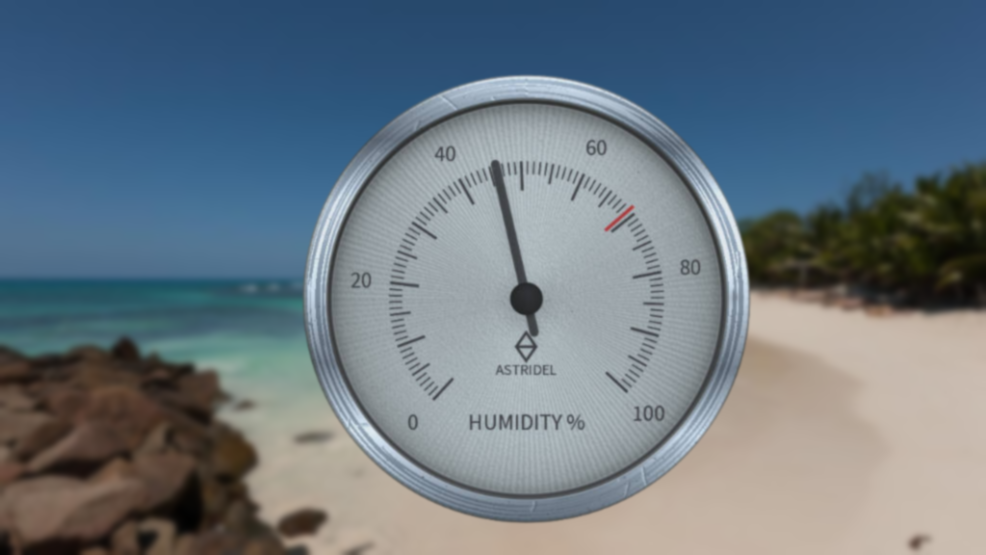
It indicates 46 %
